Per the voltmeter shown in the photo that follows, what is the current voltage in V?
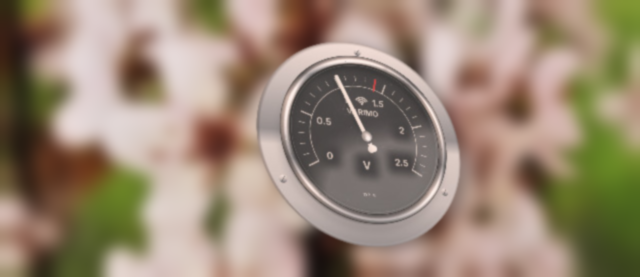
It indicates 1 V
